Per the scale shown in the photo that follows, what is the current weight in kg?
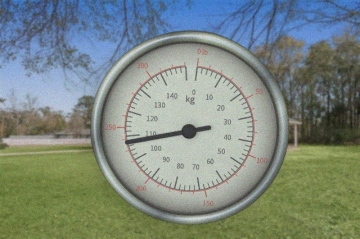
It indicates 108 kg
